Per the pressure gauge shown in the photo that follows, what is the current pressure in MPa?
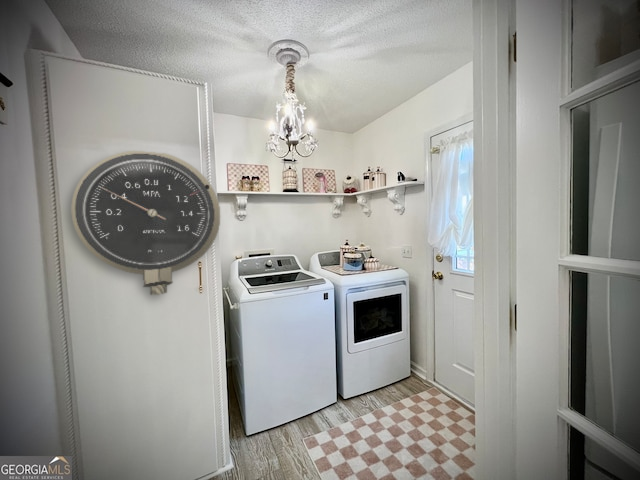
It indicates 0.4 MPa
